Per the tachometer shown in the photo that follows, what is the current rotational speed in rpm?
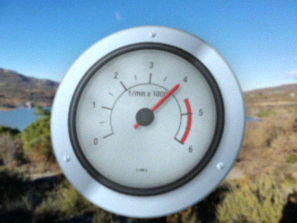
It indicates 4000 rpm
